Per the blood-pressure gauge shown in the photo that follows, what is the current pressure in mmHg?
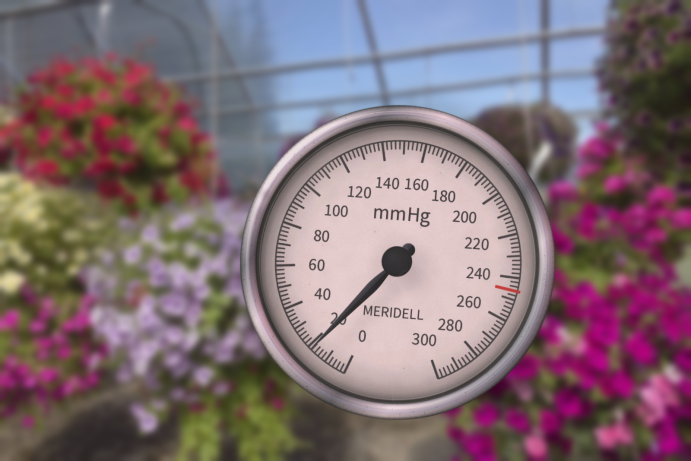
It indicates 18 mmHg
